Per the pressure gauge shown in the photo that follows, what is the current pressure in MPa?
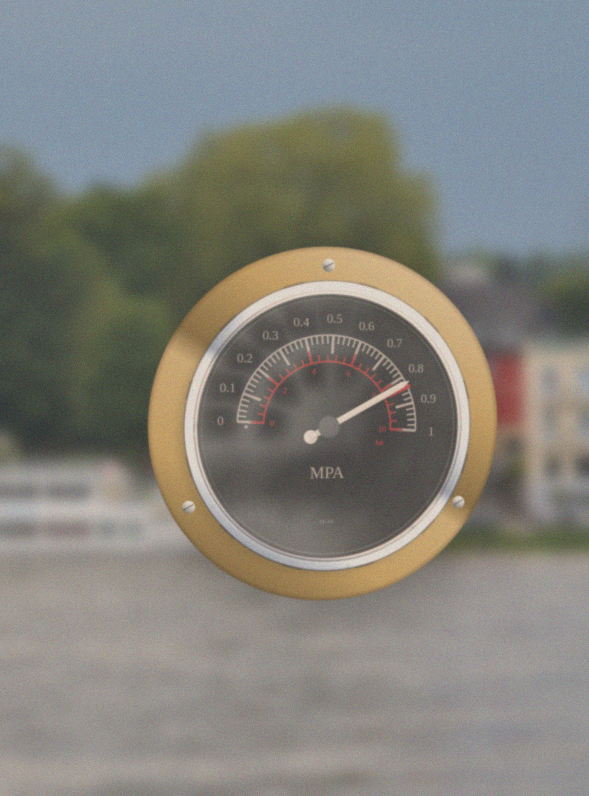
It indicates 0.82 MPa
